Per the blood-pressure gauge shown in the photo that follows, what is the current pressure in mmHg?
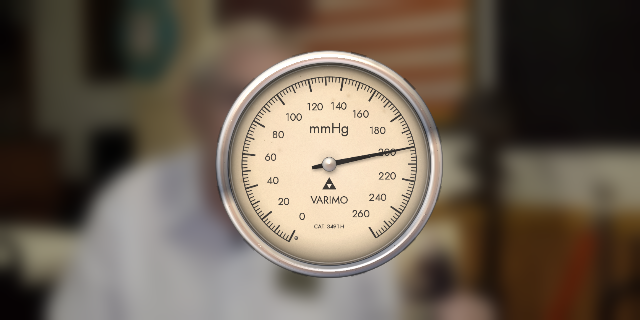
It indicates 200 mmHg
